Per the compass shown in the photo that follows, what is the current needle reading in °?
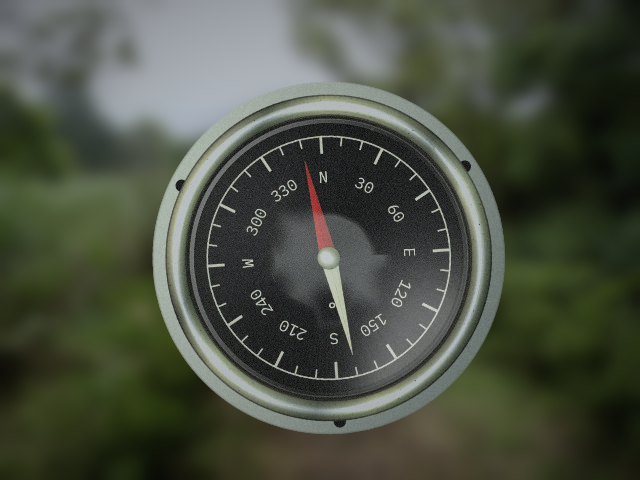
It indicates 350 °
